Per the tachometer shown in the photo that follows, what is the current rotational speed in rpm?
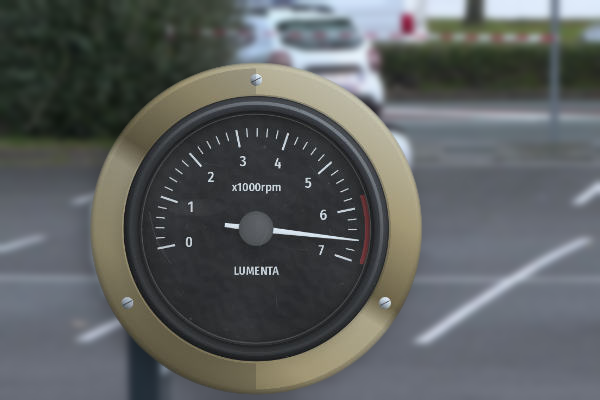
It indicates 6600 rpm
